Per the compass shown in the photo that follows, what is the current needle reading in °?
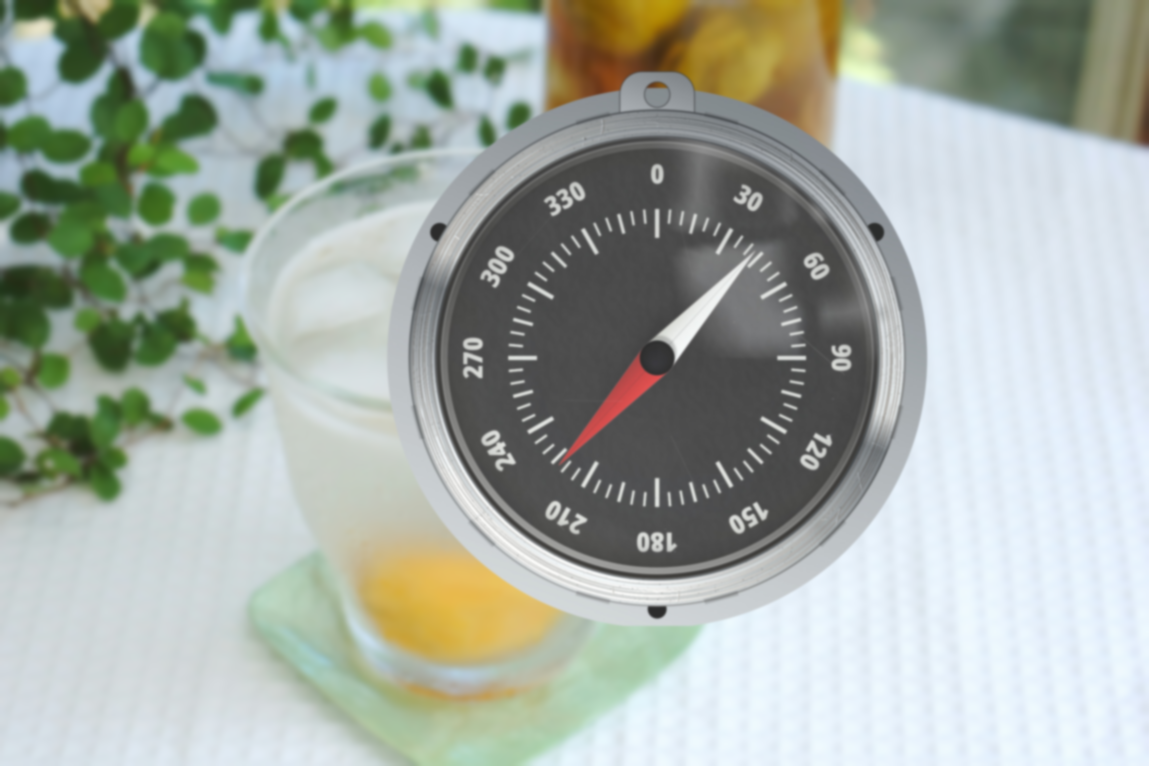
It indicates 222.5 °
